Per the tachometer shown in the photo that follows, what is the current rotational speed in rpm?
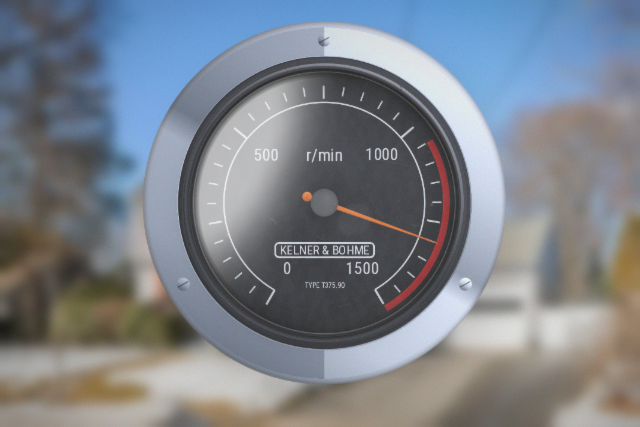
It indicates 1300 rpm
